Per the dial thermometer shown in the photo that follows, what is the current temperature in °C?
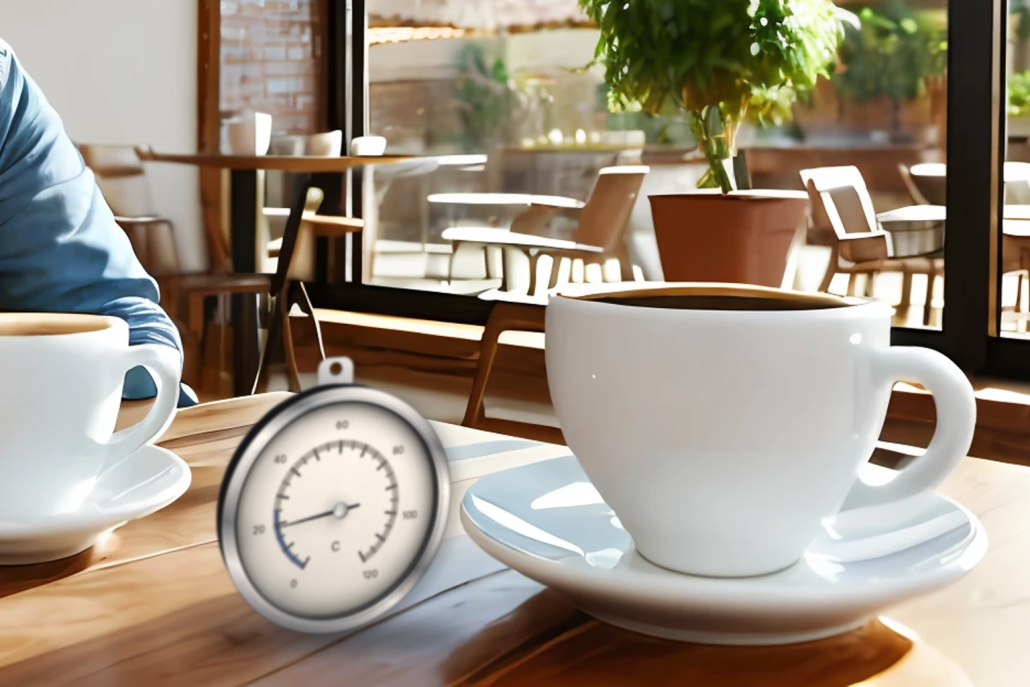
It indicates 20 °C
